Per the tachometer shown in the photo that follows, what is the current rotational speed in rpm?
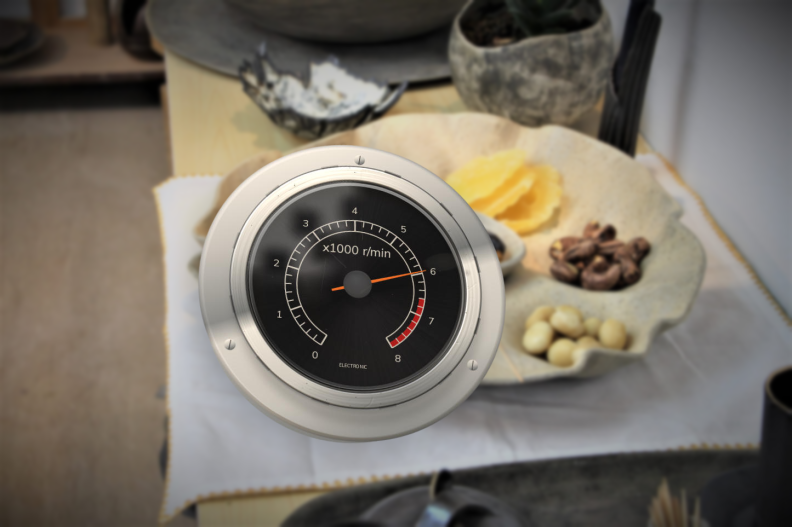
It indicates 6000 rpm
